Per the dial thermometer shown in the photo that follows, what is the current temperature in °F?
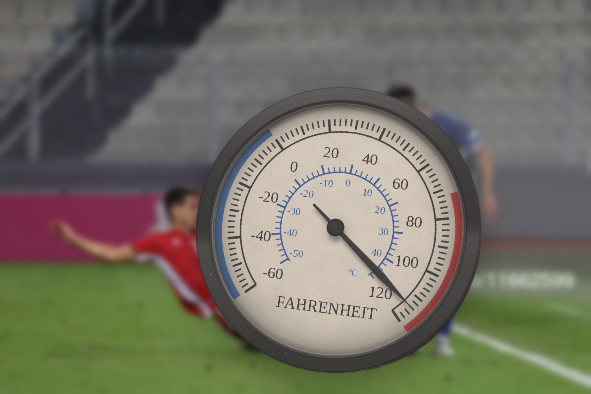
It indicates 114 °F
